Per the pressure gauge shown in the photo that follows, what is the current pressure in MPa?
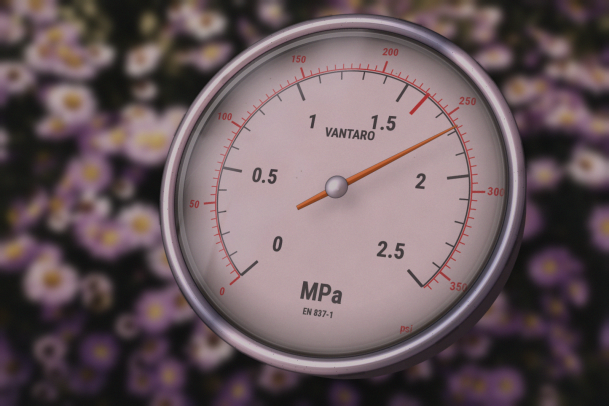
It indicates 1.8 MPa
